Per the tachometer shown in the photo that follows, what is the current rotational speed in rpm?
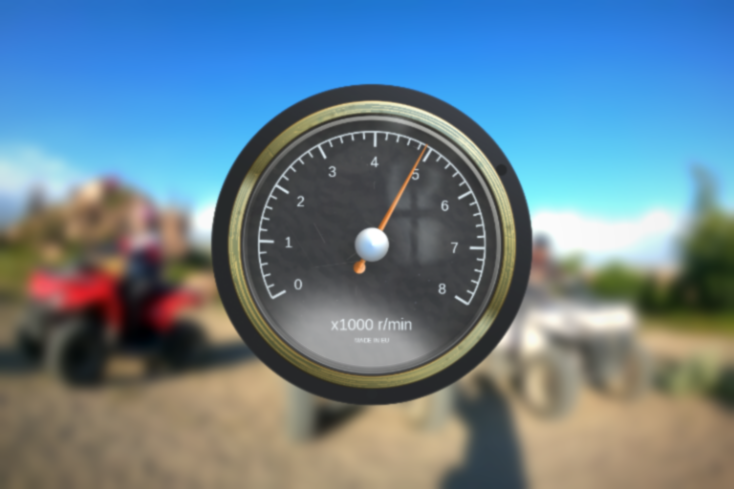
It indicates 4900 rpm
